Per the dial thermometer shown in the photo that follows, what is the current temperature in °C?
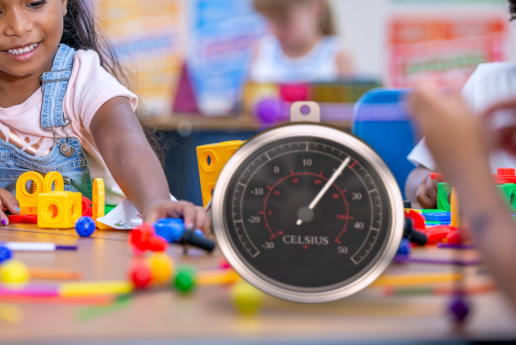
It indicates 20 °C
